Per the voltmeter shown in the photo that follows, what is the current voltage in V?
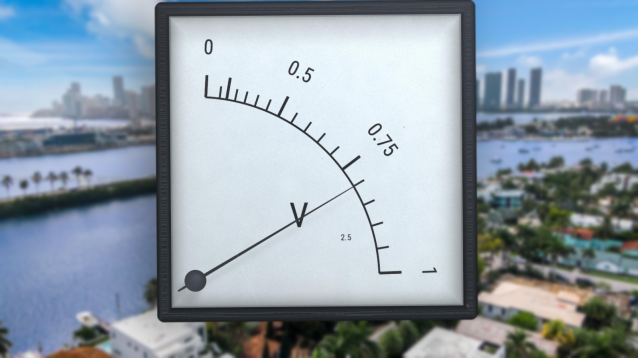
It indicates 0.8 V
